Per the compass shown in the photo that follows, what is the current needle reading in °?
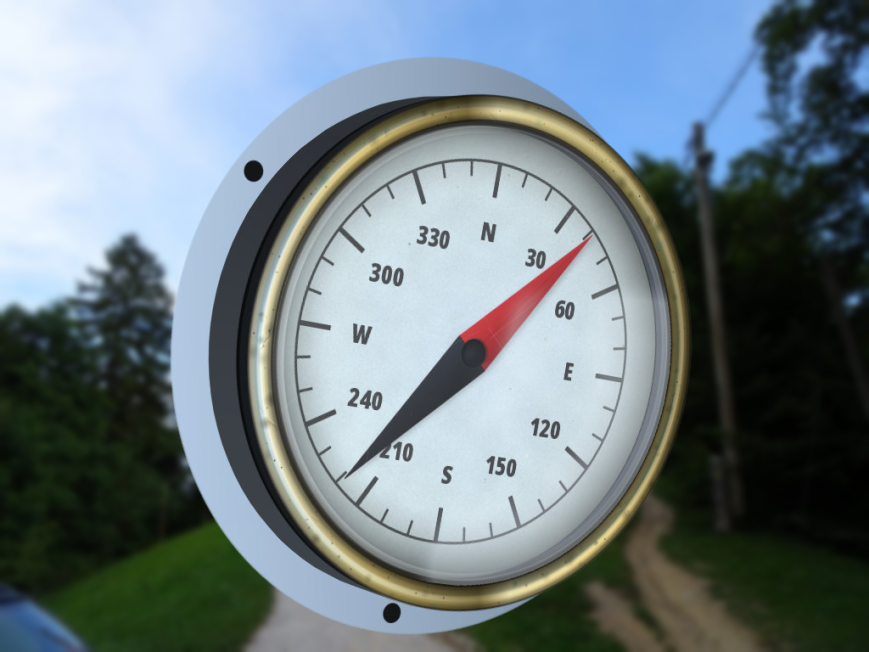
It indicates 40 °
